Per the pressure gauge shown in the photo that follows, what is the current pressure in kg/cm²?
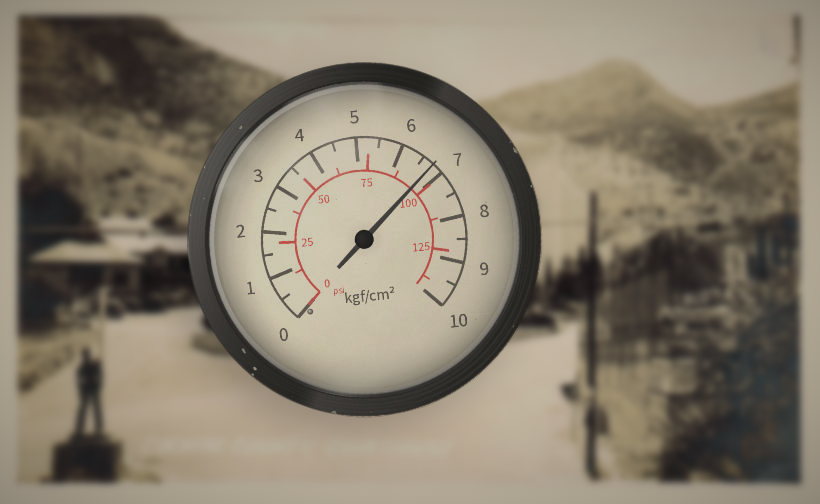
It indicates 6.75 kg/cm²
